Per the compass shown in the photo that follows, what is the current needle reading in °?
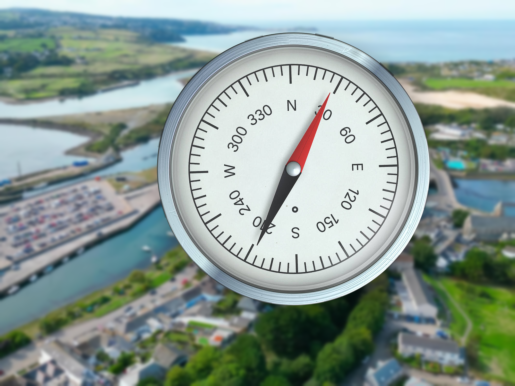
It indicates 27.5 °
